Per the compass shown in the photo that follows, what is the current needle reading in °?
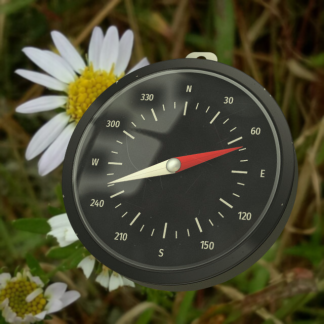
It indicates 70 °
